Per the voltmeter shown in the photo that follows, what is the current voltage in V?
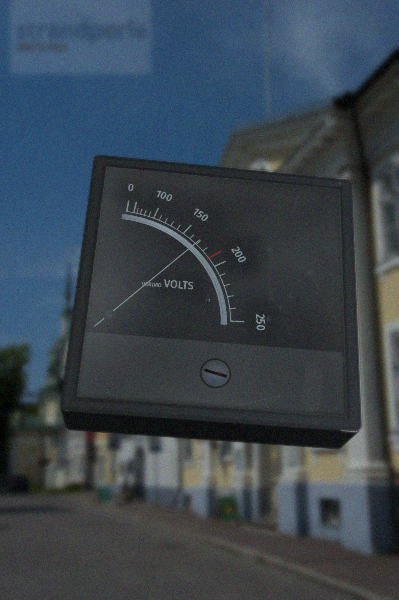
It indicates 170 V
